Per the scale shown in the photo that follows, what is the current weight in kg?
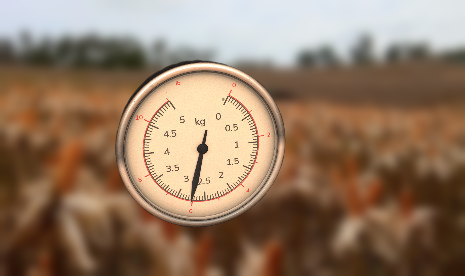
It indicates 2.75 kg
